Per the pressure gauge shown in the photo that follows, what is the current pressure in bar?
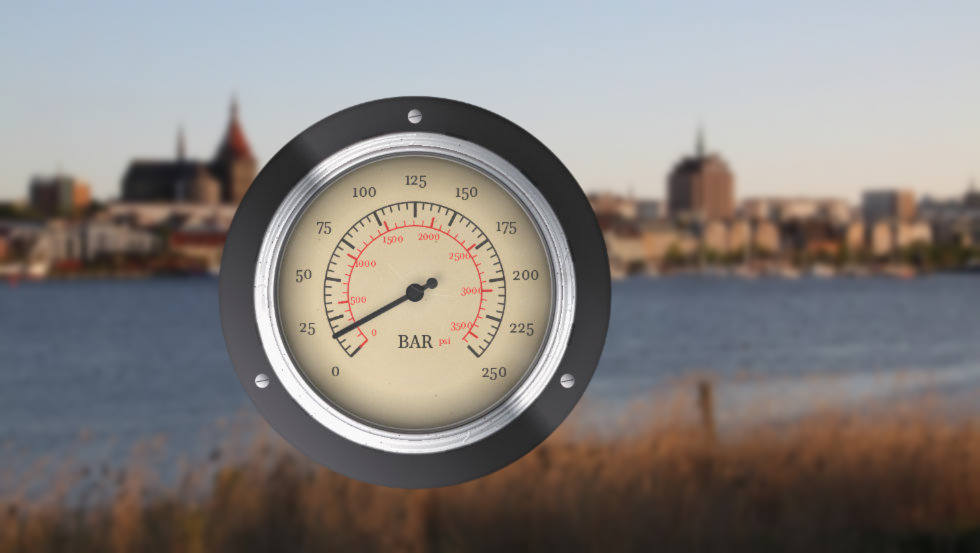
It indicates 15 bar
